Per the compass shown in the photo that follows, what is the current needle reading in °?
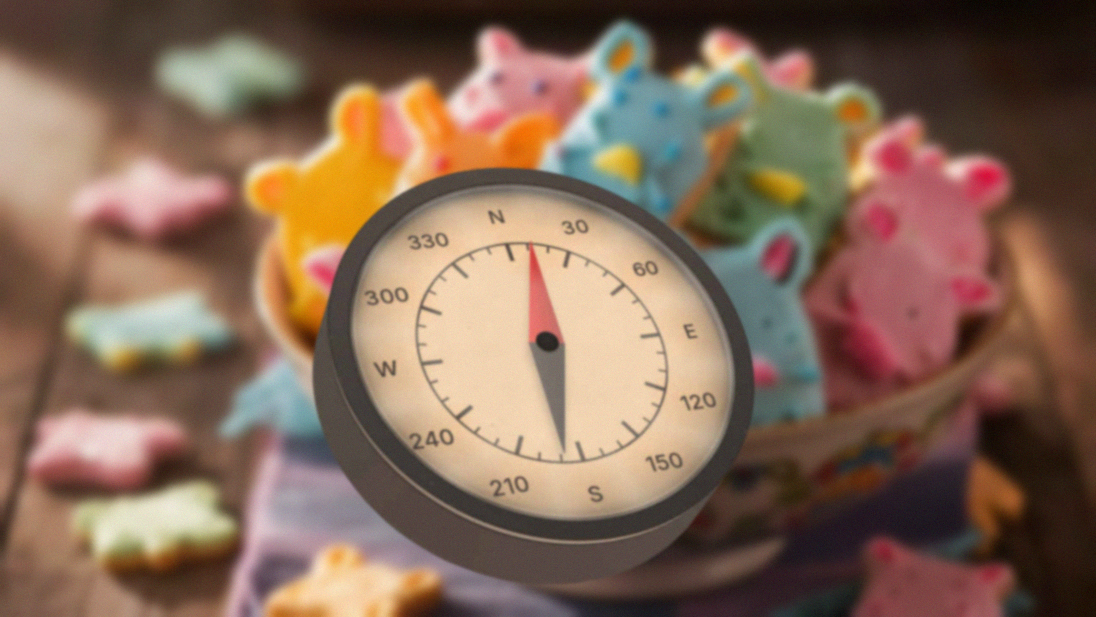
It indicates 10 °
